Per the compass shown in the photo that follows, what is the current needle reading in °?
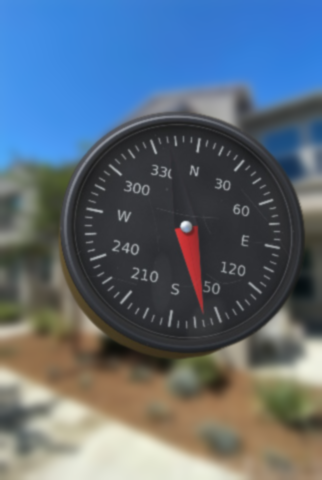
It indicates 160 °
